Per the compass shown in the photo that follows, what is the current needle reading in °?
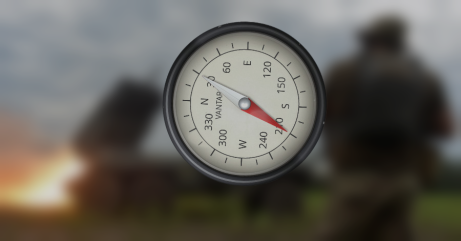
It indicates 210 °
